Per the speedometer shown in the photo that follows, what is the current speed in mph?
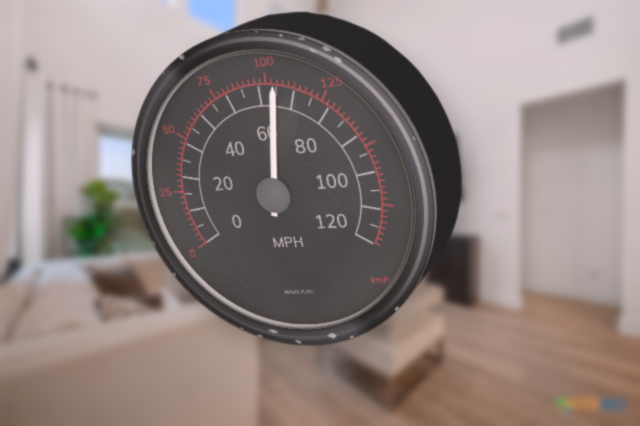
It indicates 65 mph
